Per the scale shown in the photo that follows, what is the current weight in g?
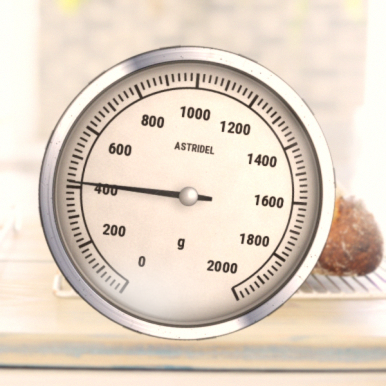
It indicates 420 g
